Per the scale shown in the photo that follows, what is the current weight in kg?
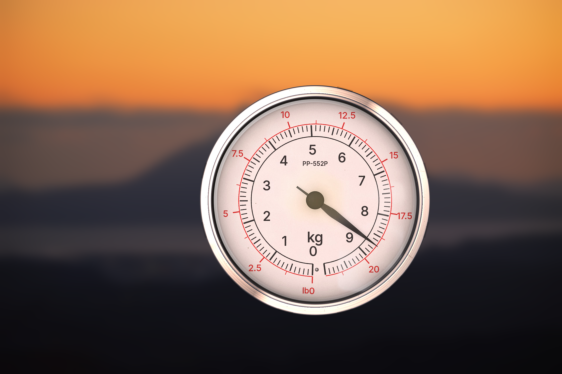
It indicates 8.7 kg
